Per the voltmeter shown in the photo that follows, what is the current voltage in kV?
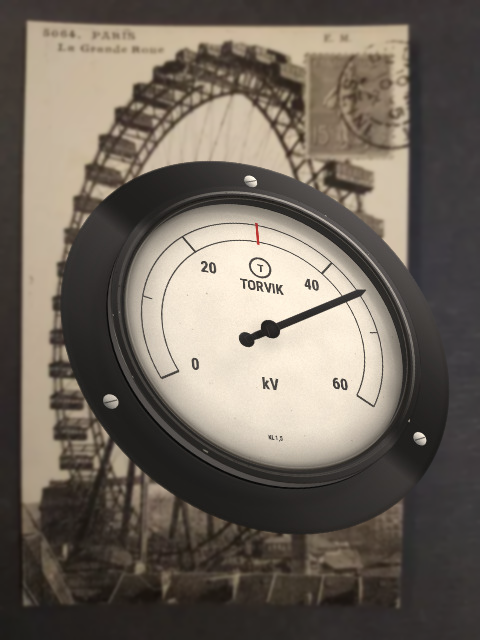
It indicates 45 kV
